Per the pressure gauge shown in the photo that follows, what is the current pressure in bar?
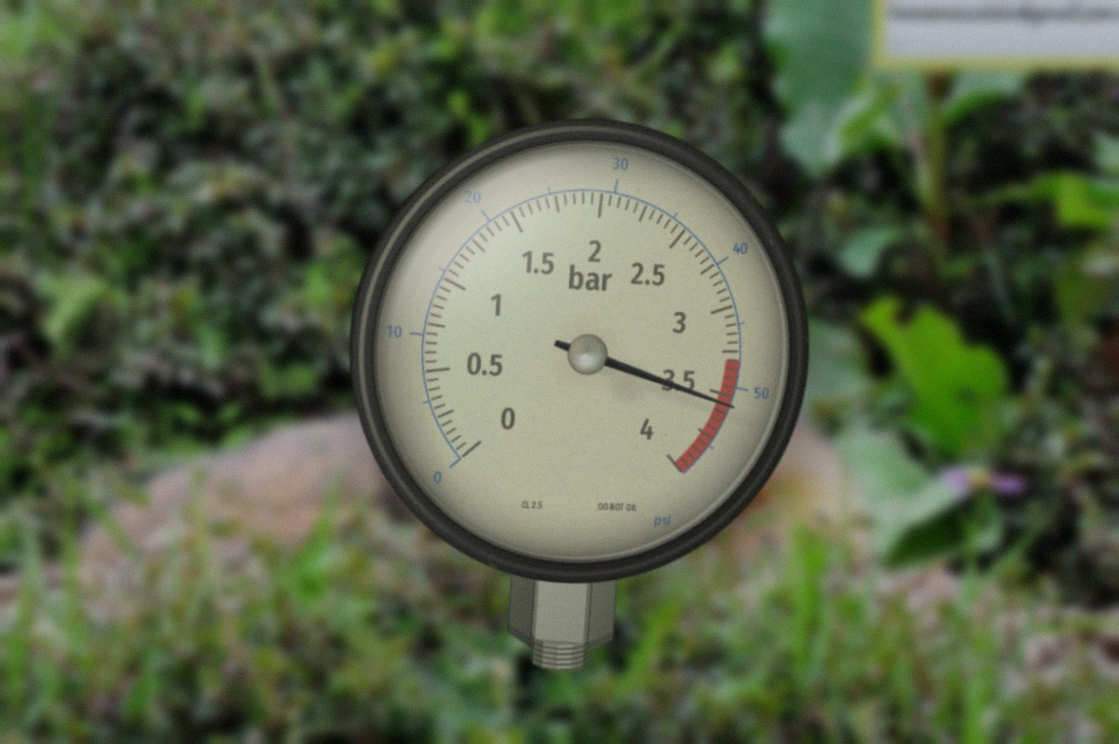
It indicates 3.55 bar
